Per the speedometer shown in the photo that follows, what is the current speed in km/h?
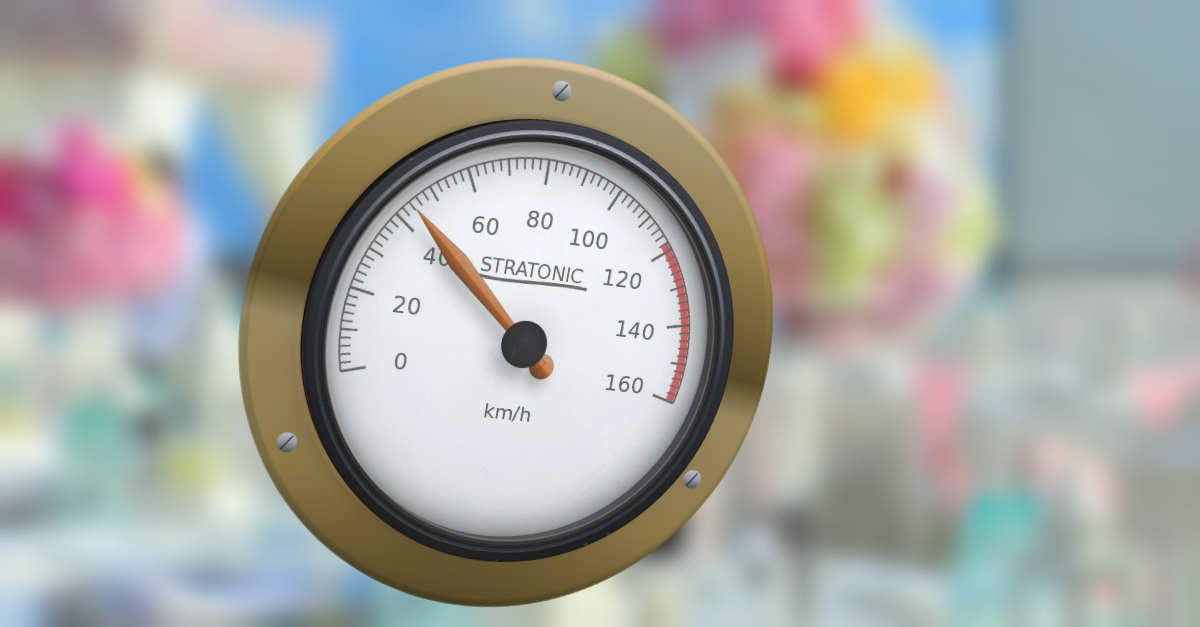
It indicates 44 km/h
